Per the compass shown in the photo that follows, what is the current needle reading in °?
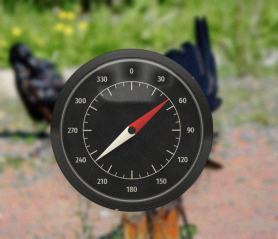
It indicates 50 °
